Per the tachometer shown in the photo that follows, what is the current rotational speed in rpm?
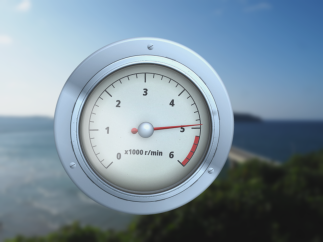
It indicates 4900 rpm
